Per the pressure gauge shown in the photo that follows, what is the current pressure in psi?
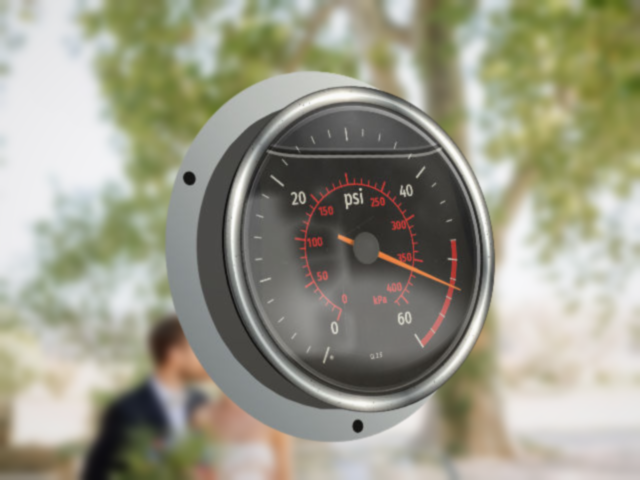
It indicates 53 psi
